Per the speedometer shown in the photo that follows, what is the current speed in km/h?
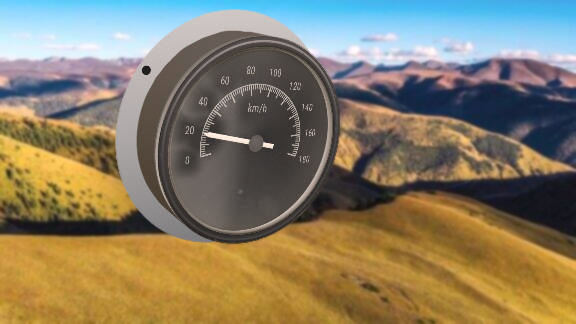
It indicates 20 km/h
